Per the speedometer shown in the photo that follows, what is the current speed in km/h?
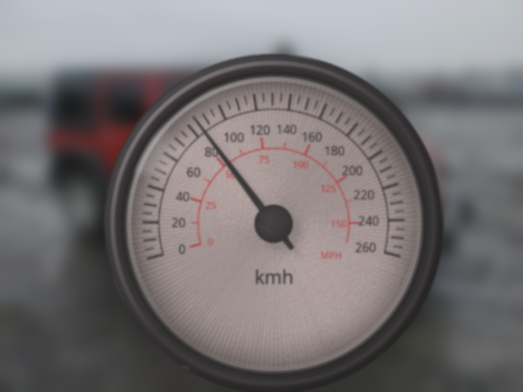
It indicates 85 km/h
